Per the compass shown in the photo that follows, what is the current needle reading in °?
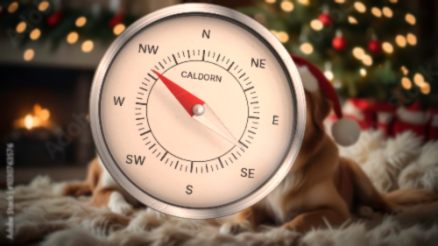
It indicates 305 °
